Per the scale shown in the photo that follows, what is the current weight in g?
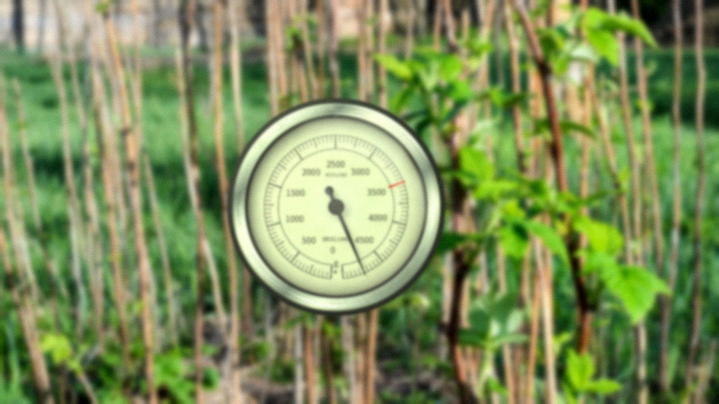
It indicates 4750 g
